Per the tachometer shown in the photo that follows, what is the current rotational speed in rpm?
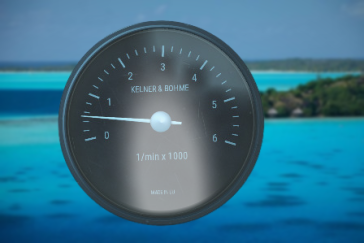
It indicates 500 rpm
